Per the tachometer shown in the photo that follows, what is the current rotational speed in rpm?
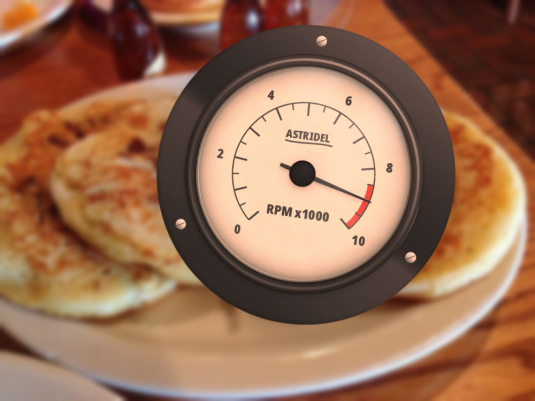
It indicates 9000 rpm
